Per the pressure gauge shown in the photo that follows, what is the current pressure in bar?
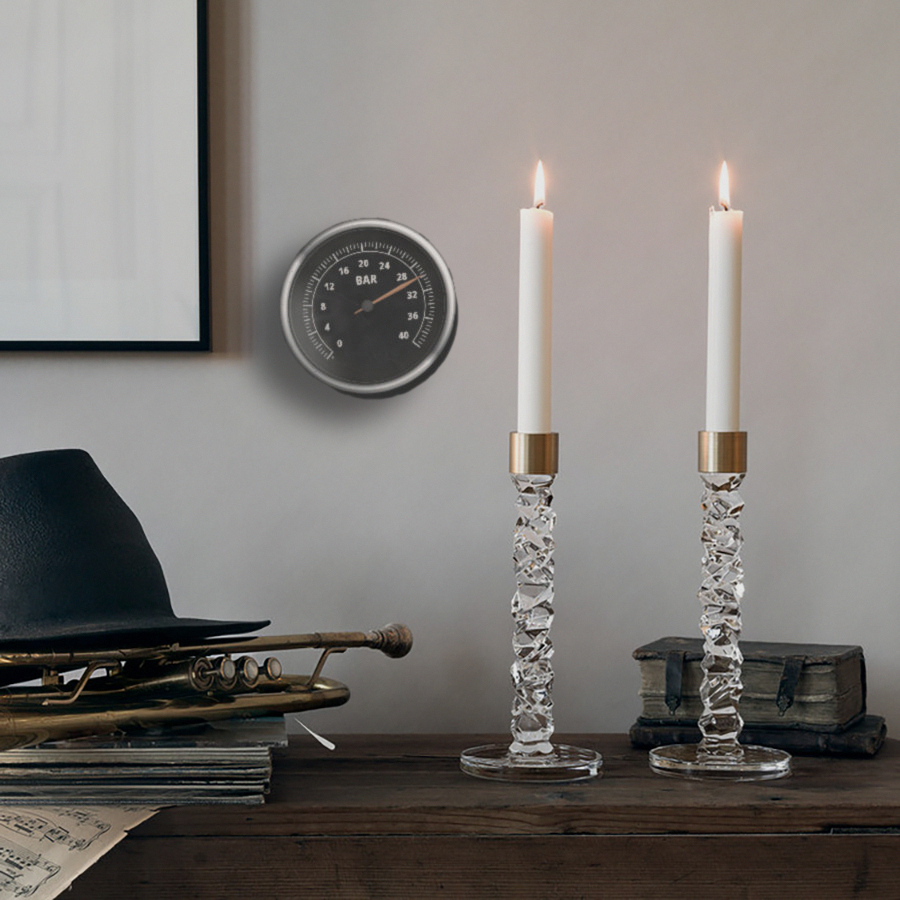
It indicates 30 bar
